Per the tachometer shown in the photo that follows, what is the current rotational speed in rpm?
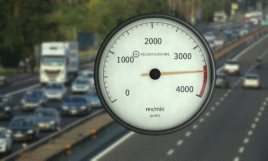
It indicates 3500 rpm
